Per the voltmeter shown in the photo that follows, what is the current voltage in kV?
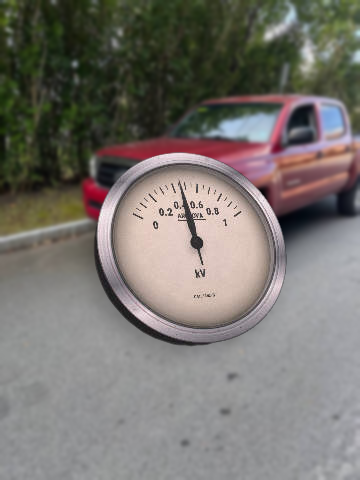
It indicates 0.45 kV
